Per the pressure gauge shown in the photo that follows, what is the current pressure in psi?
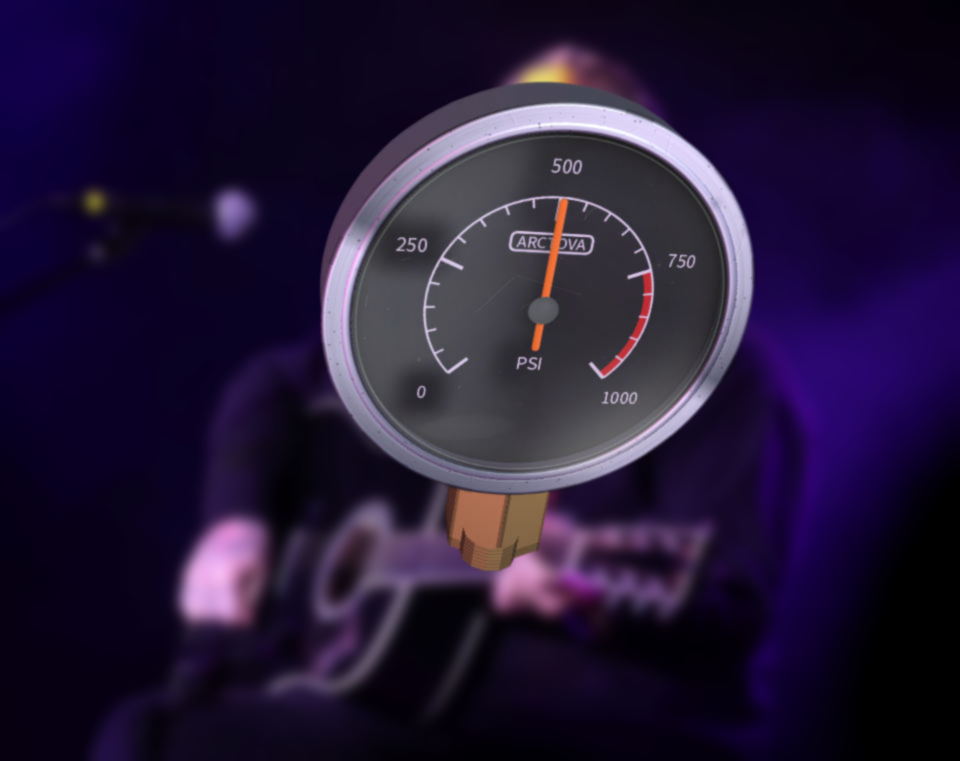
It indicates 500 psi
